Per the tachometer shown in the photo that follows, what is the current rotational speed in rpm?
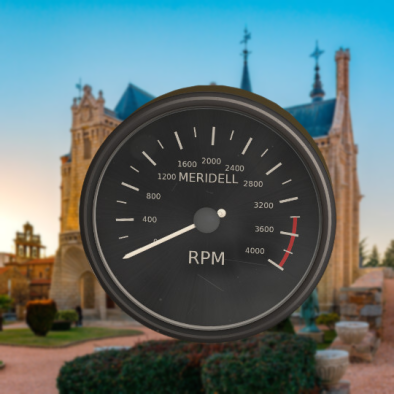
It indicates 0 rpm
